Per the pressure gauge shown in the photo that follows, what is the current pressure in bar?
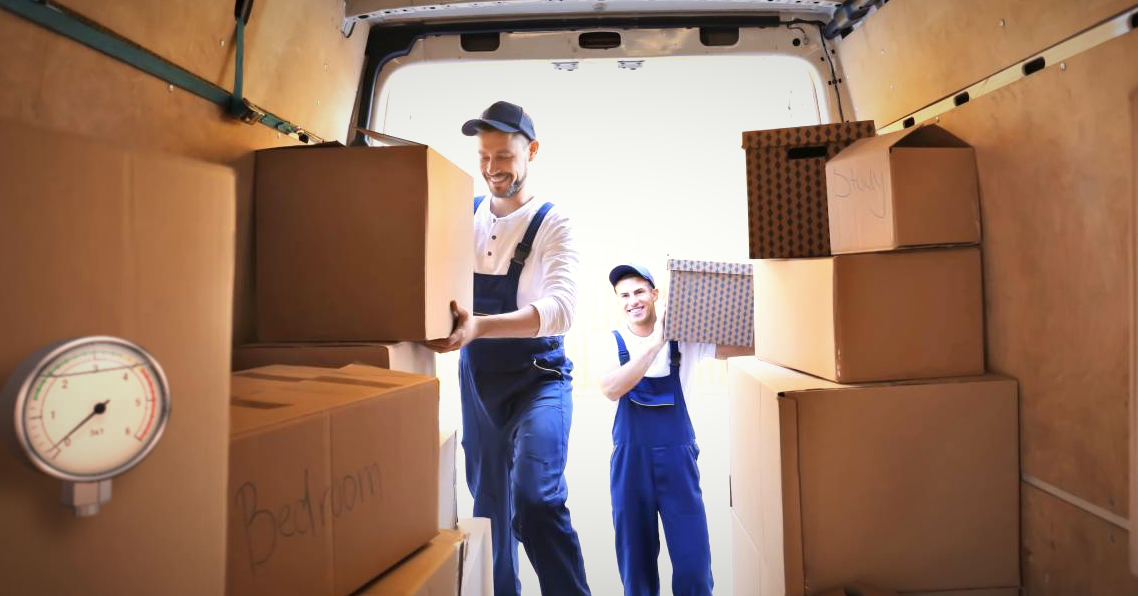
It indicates 0.2 bar
